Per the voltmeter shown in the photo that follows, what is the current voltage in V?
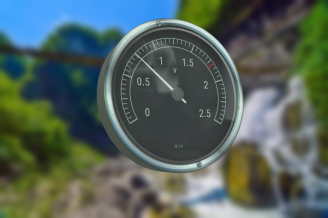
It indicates 0.75 V
